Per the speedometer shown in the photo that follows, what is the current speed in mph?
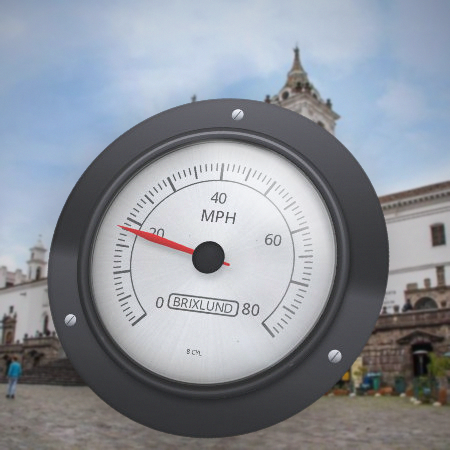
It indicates 18 mph
